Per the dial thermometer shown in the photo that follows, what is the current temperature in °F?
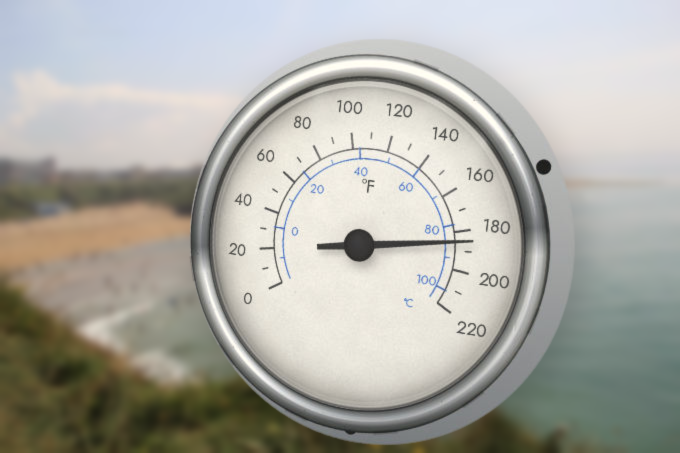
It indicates 185 °F
